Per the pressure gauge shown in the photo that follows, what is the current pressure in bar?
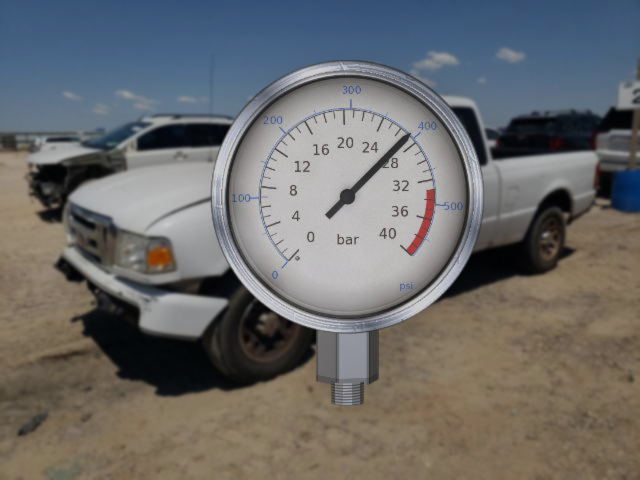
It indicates 27 bar
